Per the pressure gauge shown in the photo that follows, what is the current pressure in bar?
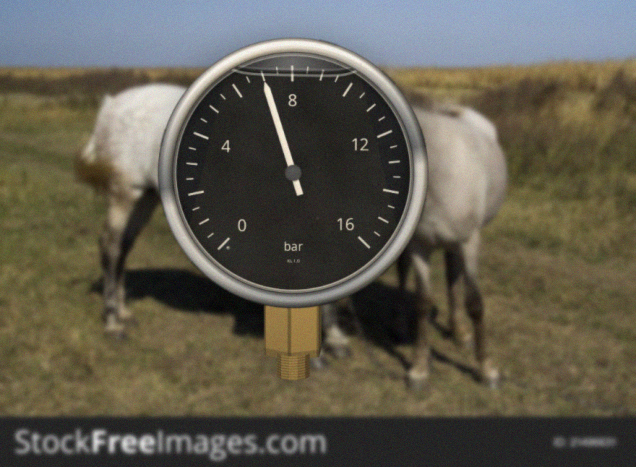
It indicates 7 bar
